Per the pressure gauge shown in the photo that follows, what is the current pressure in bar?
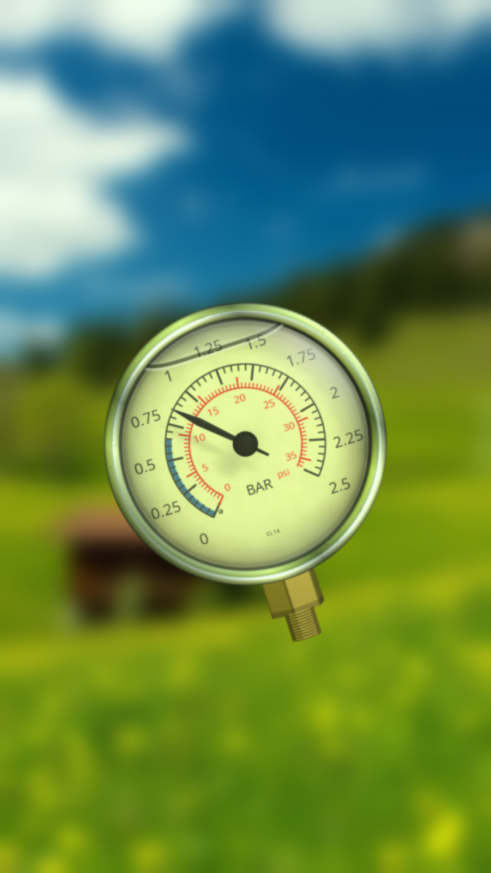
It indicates 0.85 bar
